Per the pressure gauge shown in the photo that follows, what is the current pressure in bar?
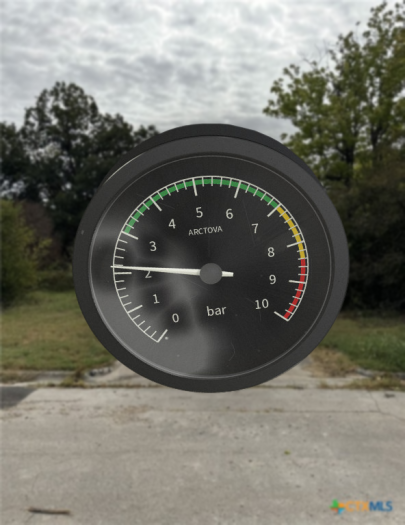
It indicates 2.2 bar
